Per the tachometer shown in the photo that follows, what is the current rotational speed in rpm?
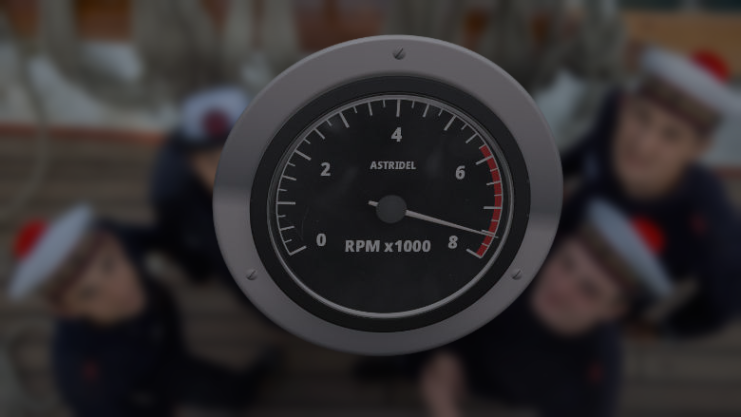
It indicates 7500 rpm
